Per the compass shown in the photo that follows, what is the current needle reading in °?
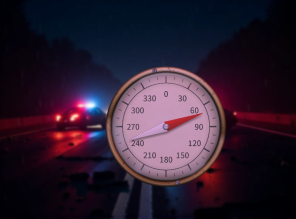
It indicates 70 °
